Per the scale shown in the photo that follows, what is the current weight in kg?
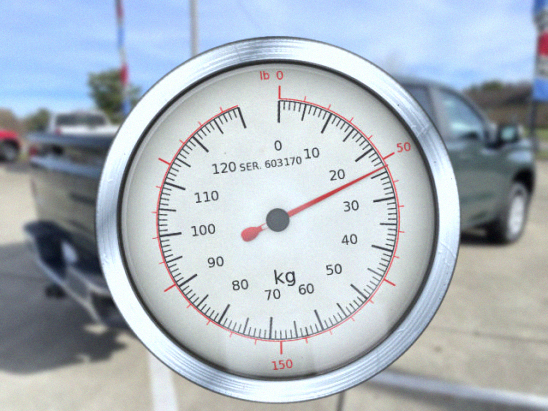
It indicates 24 kg
